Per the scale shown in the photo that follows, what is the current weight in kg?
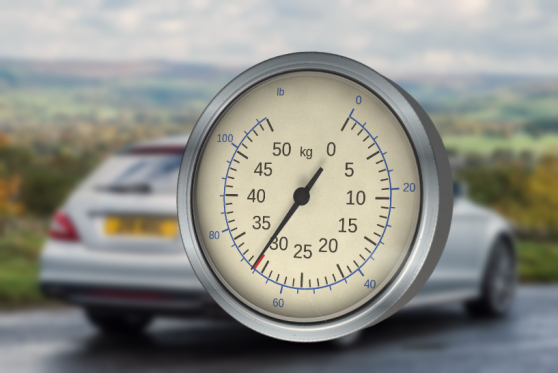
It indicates 31 kg
